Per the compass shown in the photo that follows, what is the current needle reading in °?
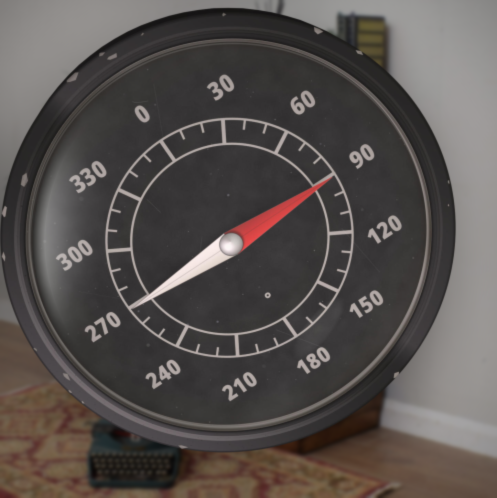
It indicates 90 °
